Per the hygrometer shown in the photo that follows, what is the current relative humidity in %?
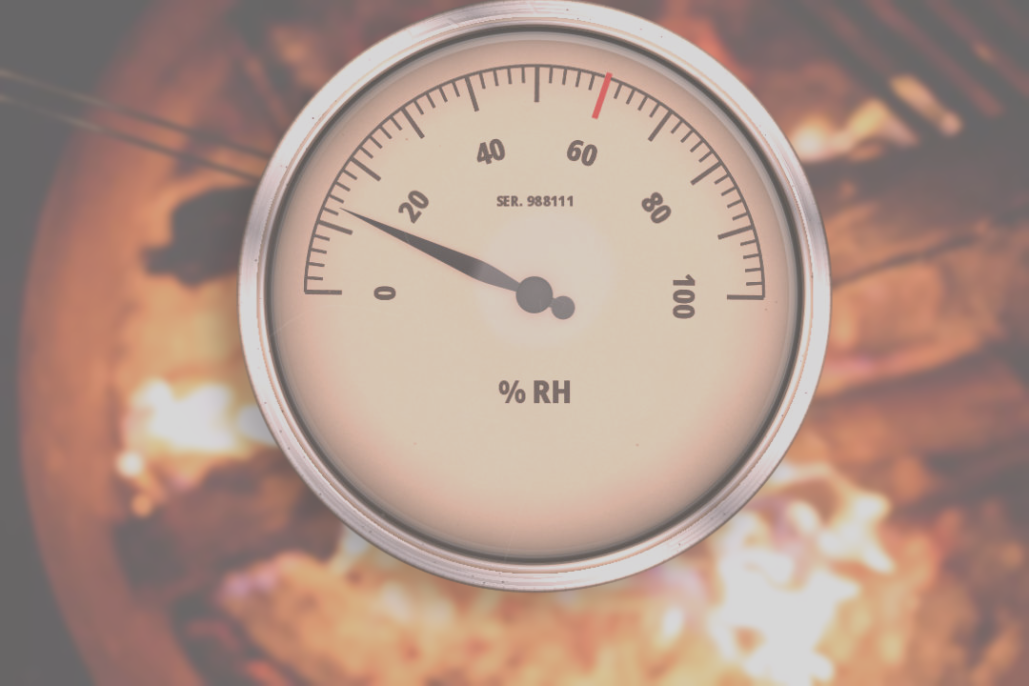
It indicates 13 %
